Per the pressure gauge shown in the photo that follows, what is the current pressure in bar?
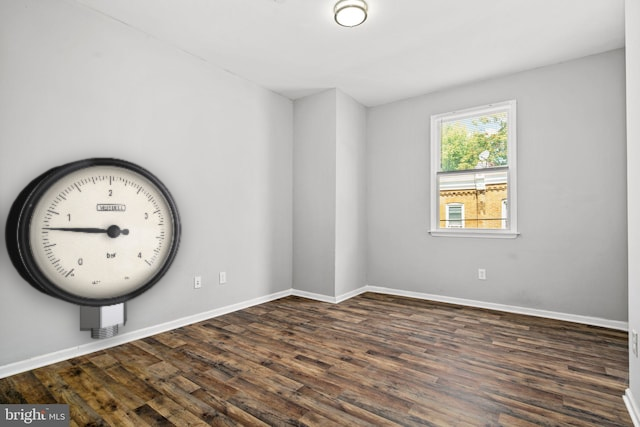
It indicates 0.75 bar
